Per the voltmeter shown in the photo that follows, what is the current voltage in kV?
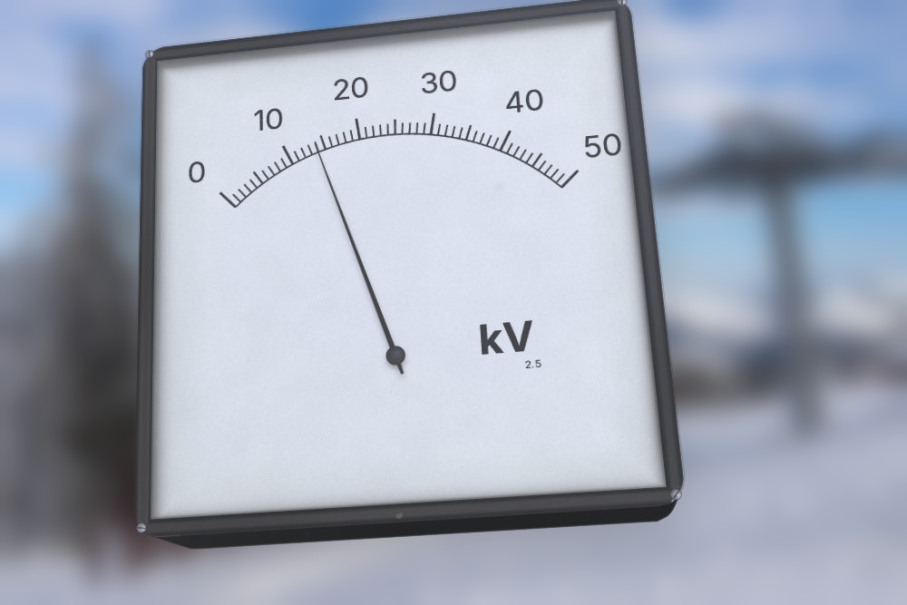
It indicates 14 kV
